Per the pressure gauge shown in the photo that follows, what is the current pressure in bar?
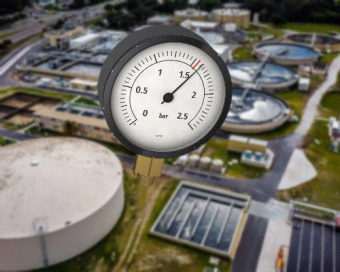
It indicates 1.6 bar
